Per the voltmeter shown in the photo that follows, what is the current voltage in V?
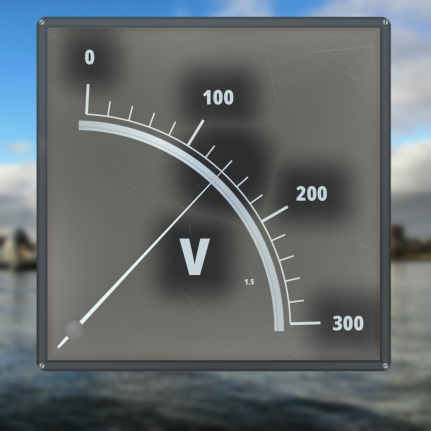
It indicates 140 V
